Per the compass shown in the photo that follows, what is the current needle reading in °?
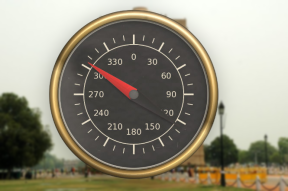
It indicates 305 °
